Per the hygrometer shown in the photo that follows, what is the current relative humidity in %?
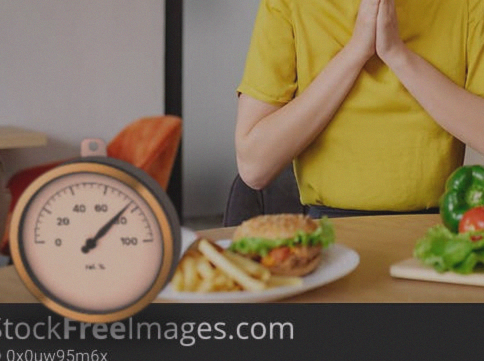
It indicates 76 %
